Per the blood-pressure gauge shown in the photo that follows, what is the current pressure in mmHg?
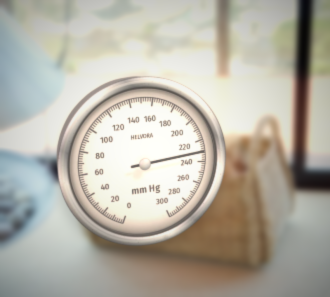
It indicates 230 mmHg
